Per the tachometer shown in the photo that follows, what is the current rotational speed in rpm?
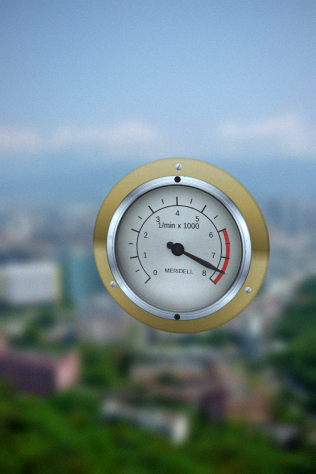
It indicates 7500 rpm
